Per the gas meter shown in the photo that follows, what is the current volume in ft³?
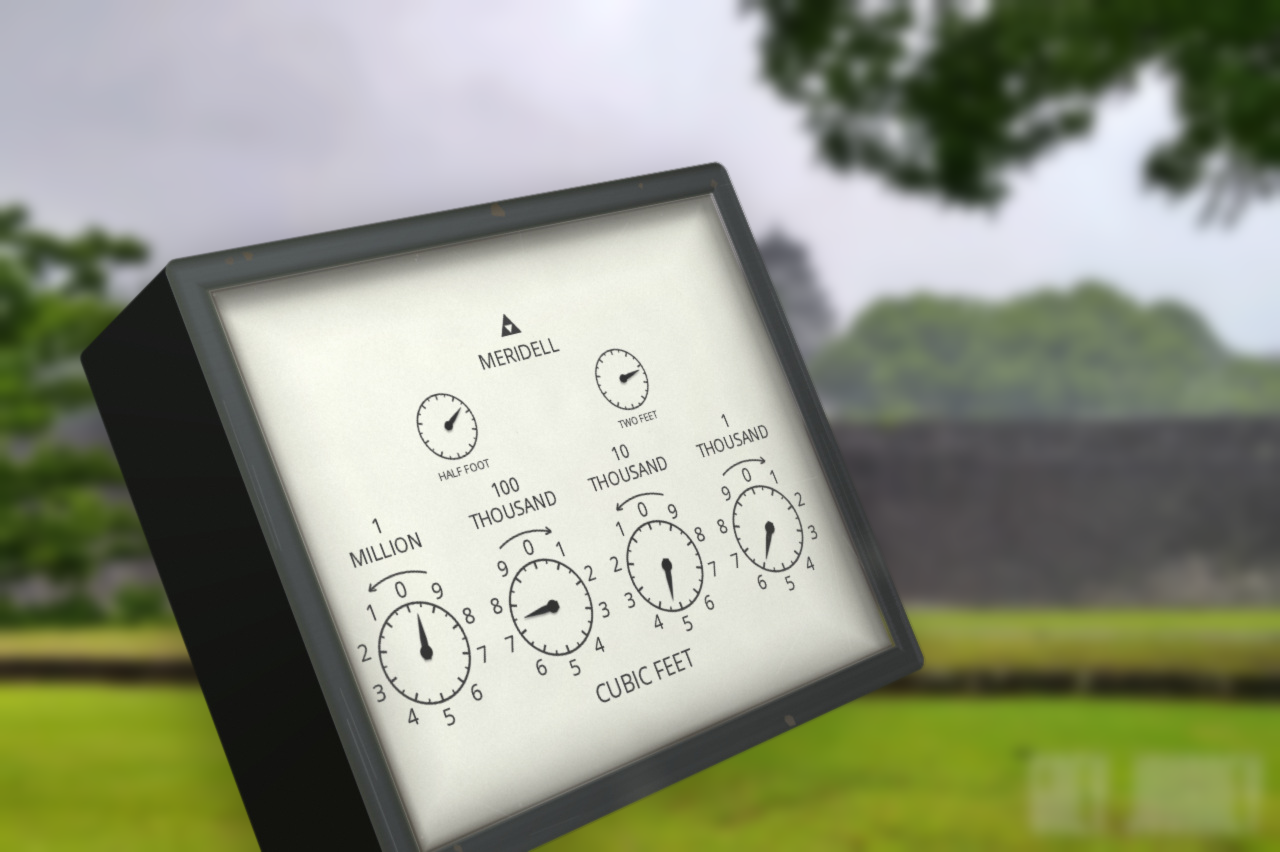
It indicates 974600 ft³
